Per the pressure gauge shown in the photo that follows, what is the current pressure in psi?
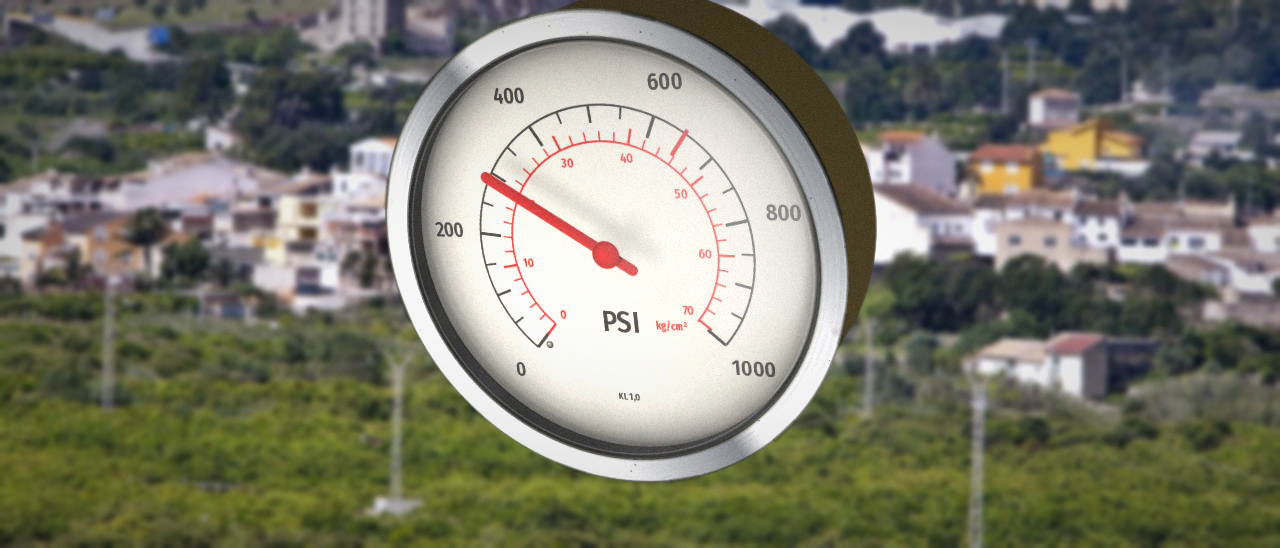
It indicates 300 psi
